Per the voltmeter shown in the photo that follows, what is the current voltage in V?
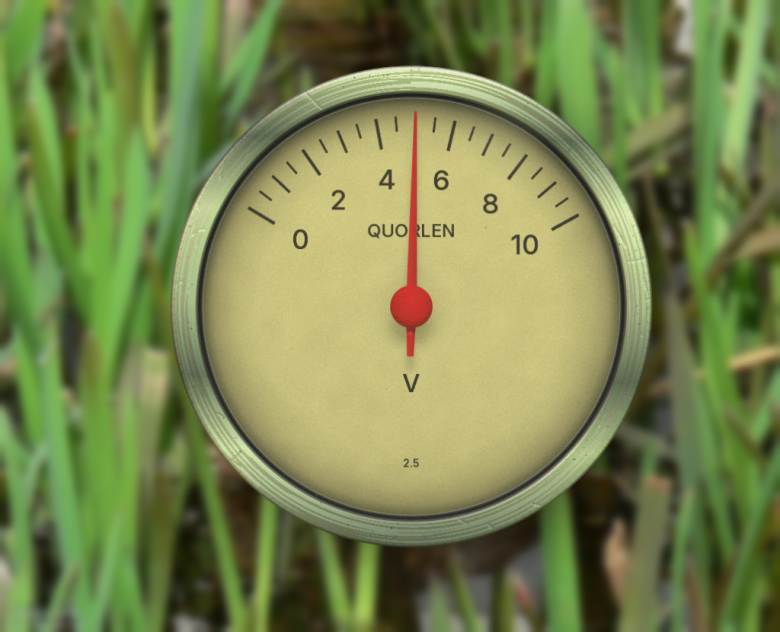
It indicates 5 V
